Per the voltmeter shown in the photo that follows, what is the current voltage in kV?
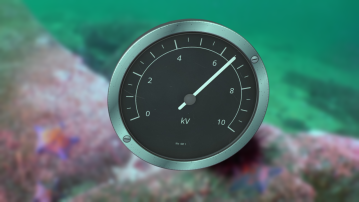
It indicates 6.5 kV
